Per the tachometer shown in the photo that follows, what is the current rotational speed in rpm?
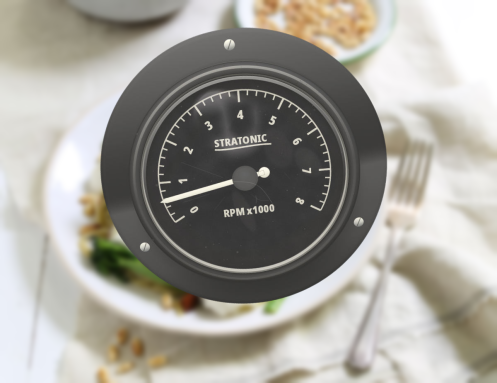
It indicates 600 rpm
